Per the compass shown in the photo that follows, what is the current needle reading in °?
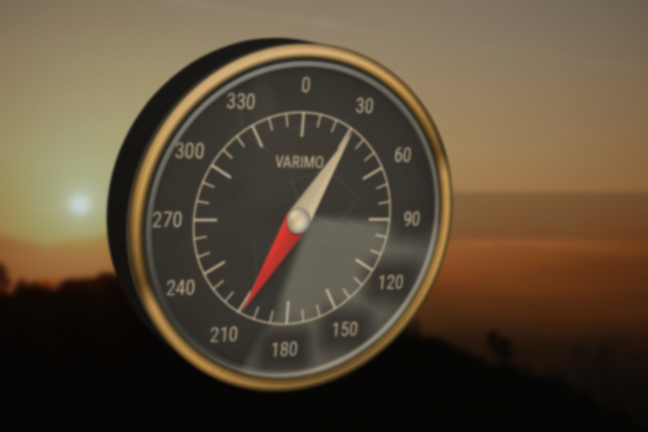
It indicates 210 °
